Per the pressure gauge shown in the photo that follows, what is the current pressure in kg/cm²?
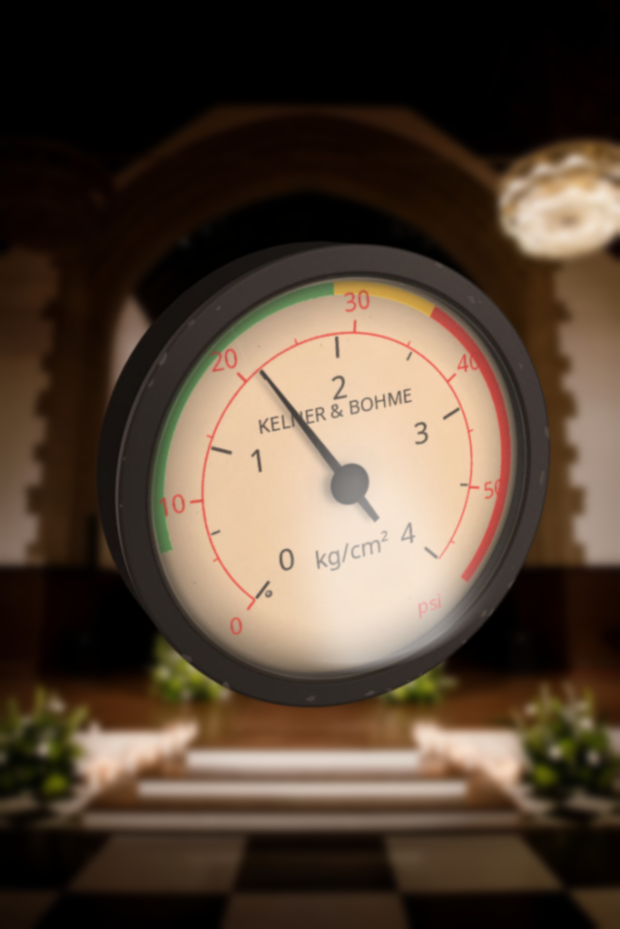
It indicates 1.5 kg/cm²
